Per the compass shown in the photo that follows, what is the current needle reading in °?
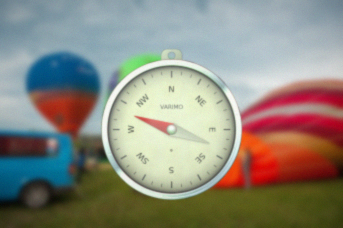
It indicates 290 °
